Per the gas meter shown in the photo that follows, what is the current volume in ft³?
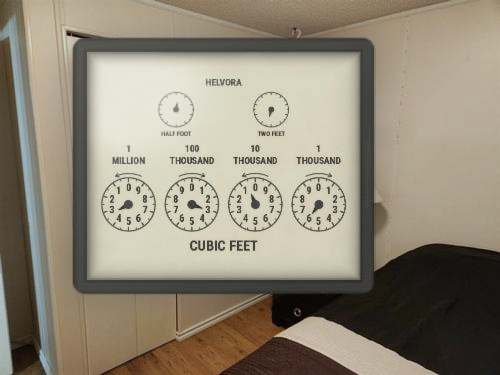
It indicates 330600 ft³
